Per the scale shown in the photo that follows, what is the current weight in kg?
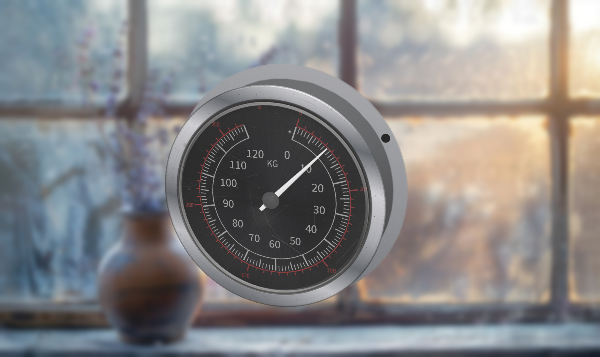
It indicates 10 kg
